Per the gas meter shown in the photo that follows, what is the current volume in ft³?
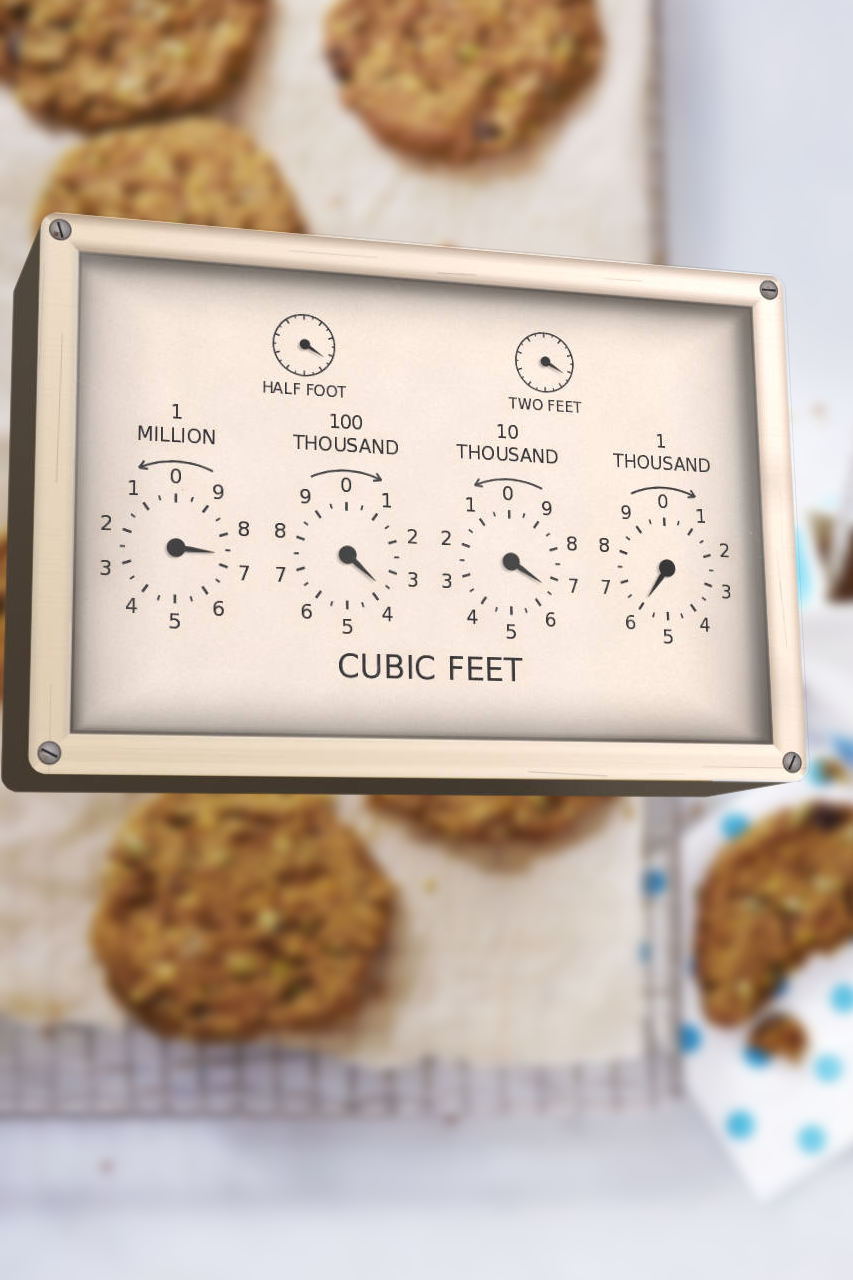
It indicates 736600 ft³
